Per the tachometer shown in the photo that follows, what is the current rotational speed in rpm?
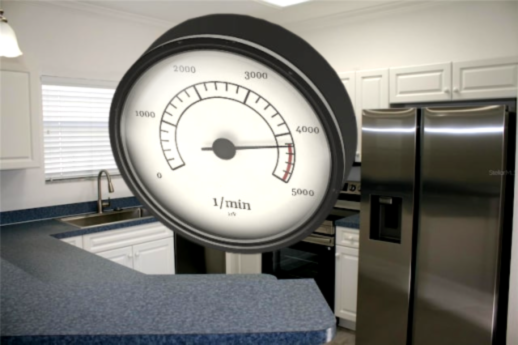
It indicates 4200 rpm
